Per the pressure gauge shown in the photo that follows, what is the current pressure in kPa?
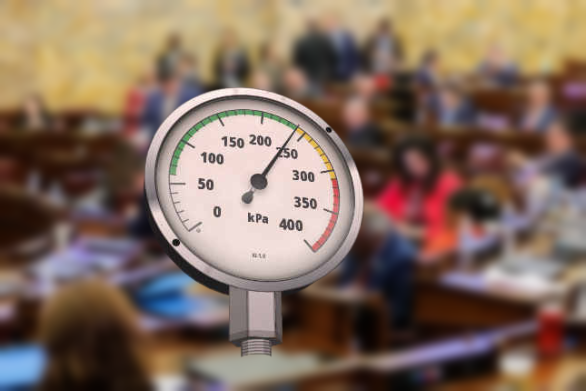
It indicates 240 kPa
